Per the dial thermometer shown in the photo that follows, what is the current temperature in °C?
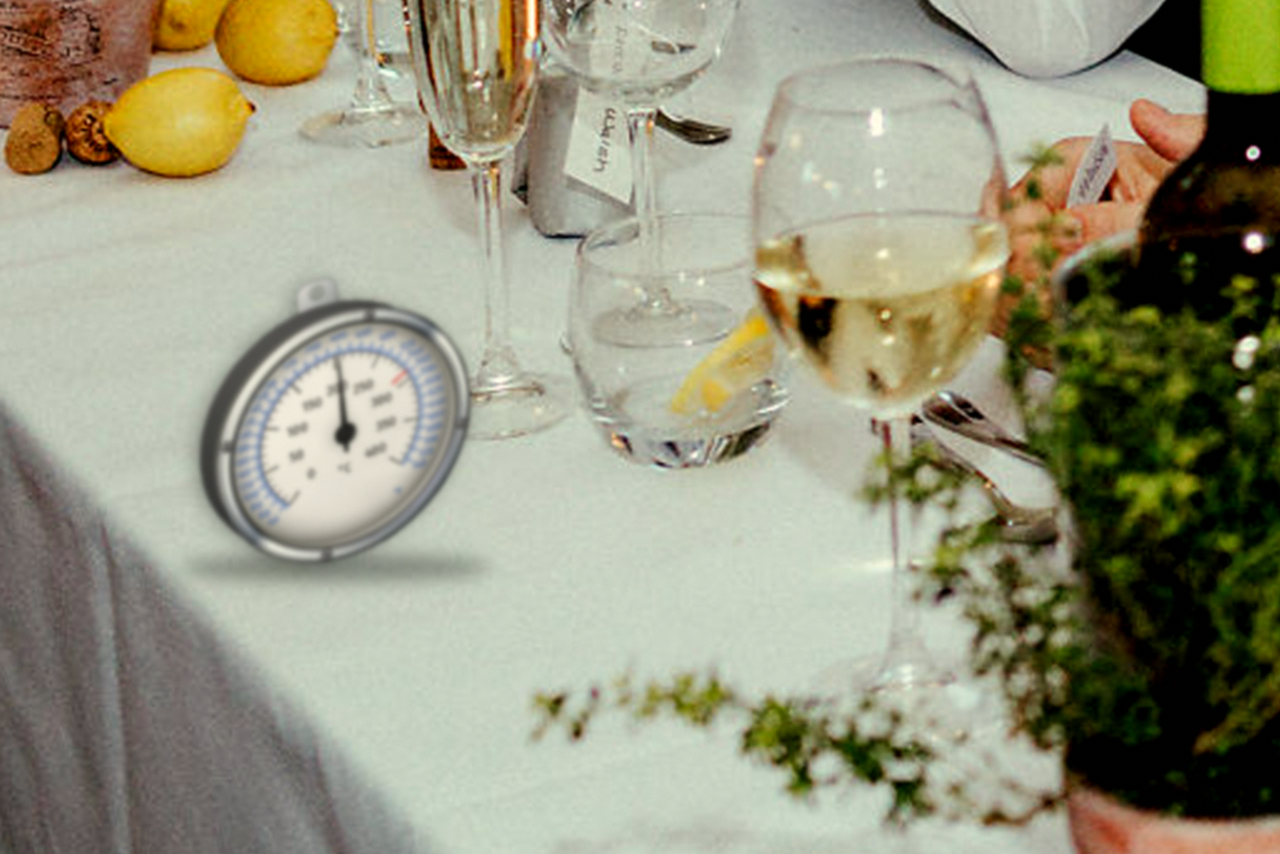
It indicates 200 °C
